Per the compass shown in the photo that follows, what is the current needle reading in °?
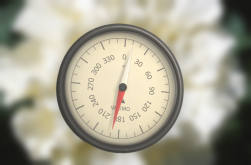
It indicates 190 °
